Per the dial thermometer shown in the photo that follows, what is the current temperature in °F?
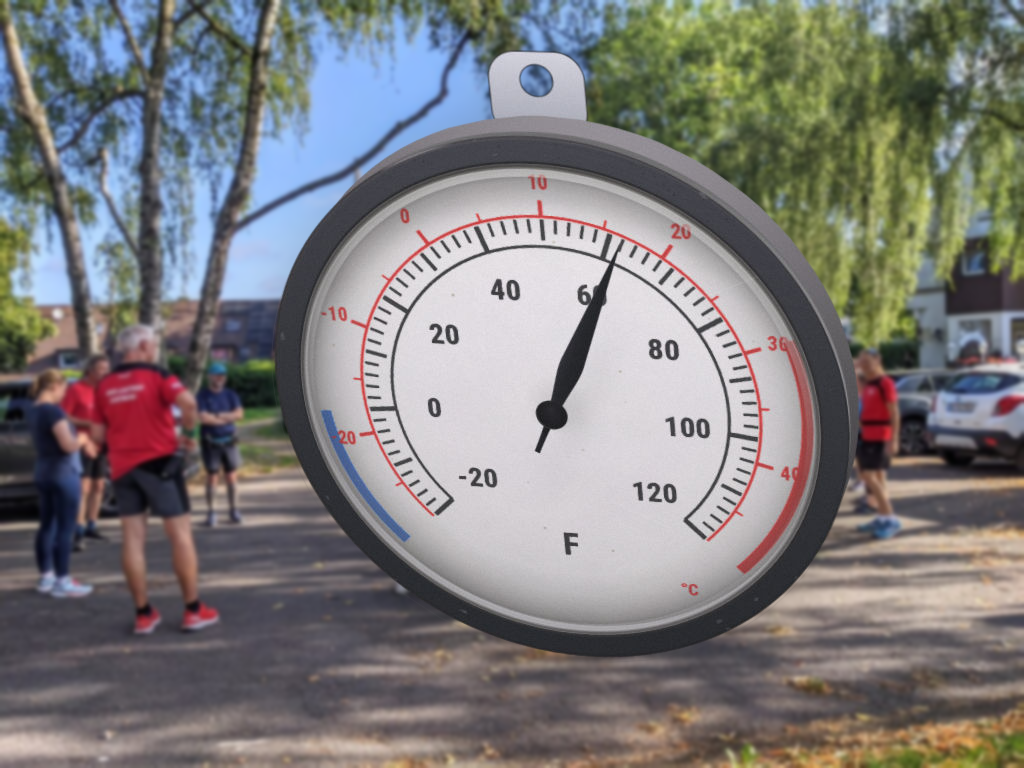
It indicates 62 °F
